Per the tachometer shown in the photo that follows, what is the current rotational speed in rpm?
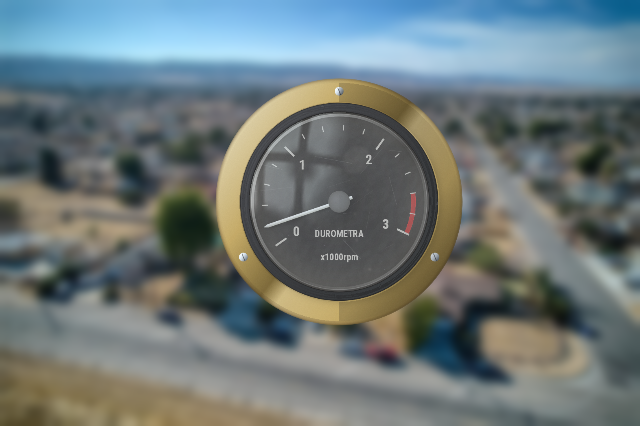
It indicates 200 rpm
